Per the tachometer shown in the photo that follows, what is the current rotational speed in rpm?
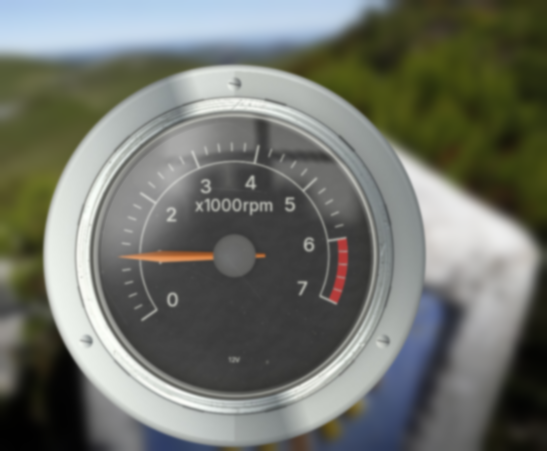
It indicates 1000 rpm
